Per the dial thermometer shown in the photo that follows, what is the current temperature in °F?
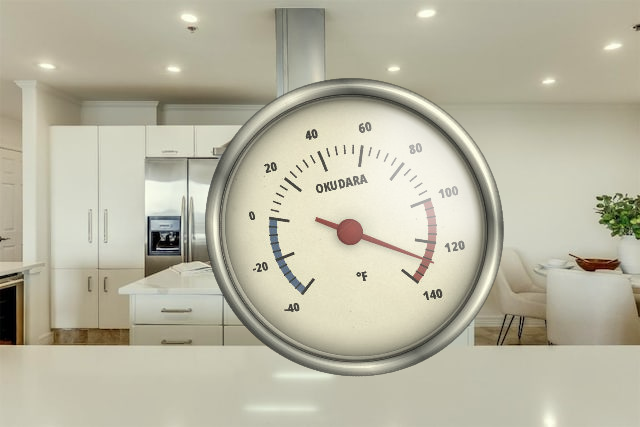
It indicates 128 °F
